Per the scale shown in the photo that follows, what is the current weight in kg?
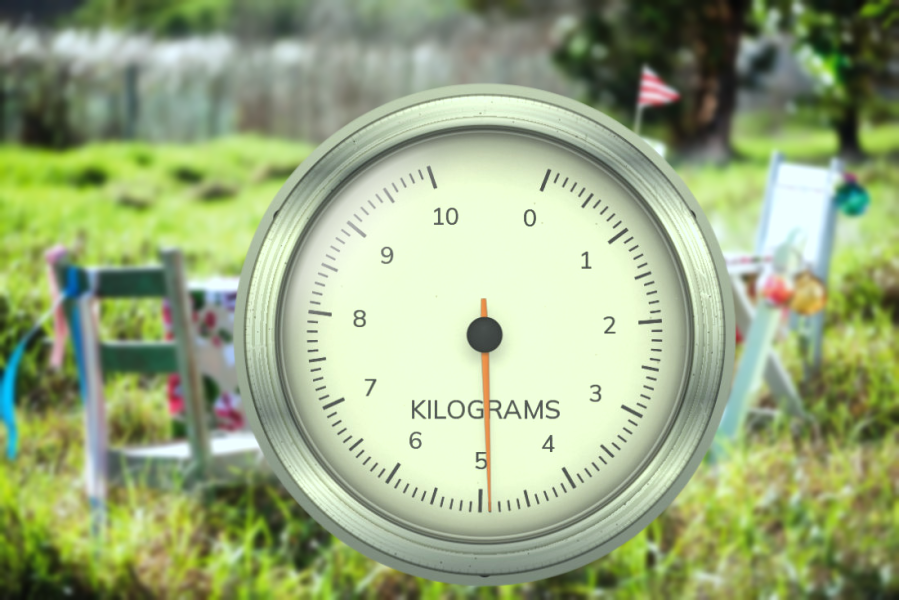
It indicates 4.9 kg
